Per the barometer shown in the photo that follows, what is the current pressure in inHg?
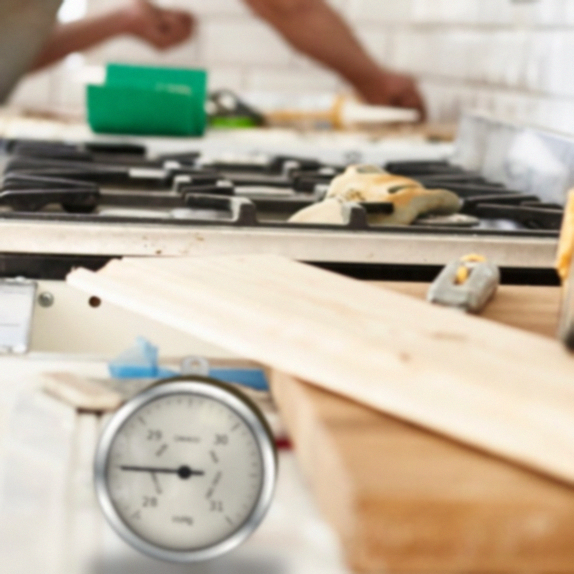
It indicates 28.5 inHg
